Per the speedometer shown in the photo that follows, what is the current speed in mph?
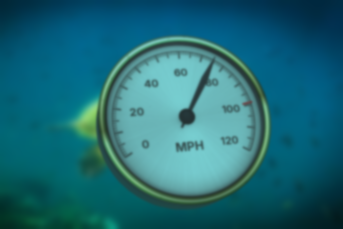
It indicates 75 mph
